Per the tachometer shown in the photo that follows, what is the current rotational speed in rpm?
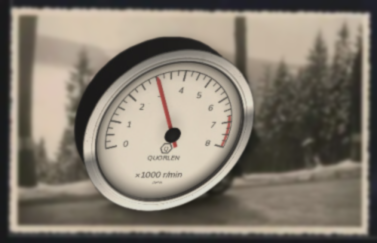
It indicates 3000 rpm
